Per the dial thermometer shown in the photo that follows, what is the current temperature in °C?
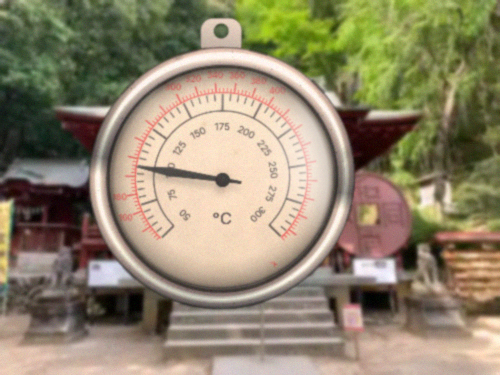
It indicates 100 °C
